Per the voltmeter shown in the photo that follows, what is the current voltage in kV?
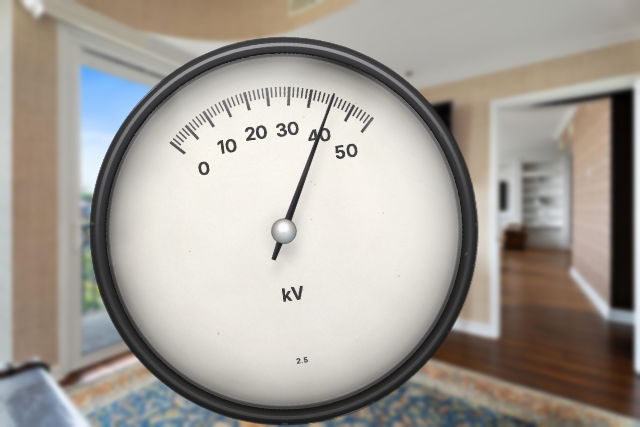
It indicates 40 kV
